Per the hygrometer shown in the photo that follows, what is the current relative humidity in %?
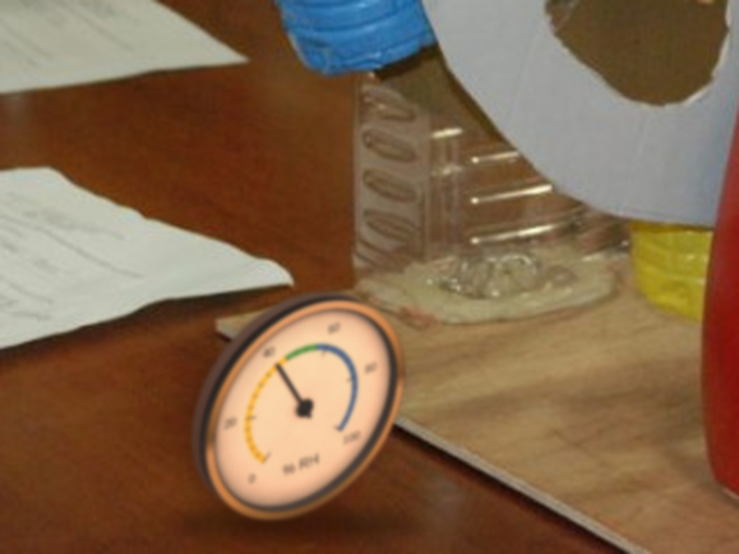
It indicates 40 %
